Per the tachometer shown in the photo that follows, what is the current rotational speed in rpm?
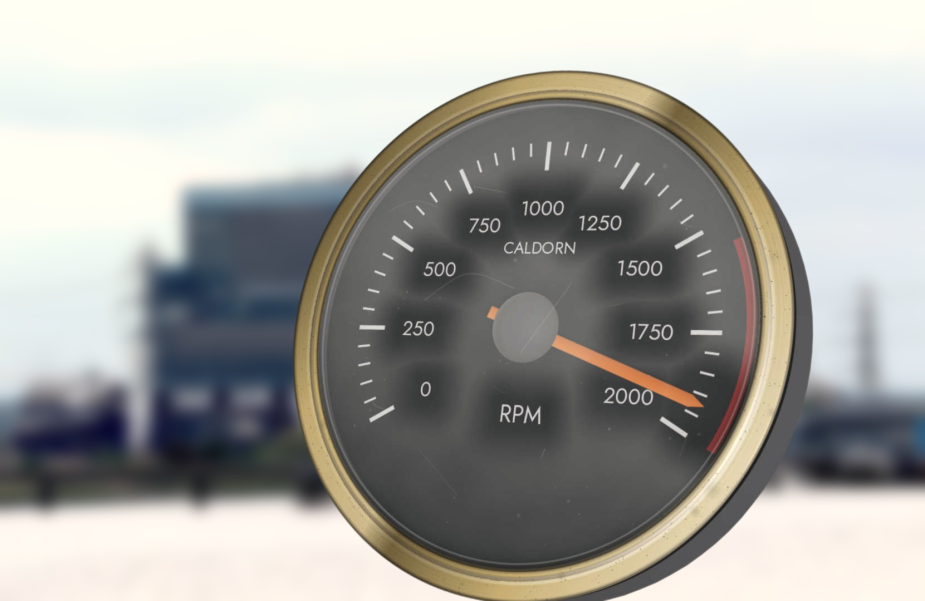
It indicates 1925 rpm
